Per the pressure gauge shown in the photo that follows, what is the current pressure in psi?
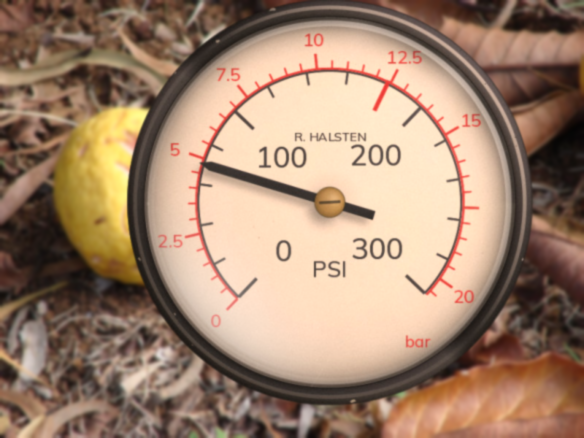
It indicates 70 psi
